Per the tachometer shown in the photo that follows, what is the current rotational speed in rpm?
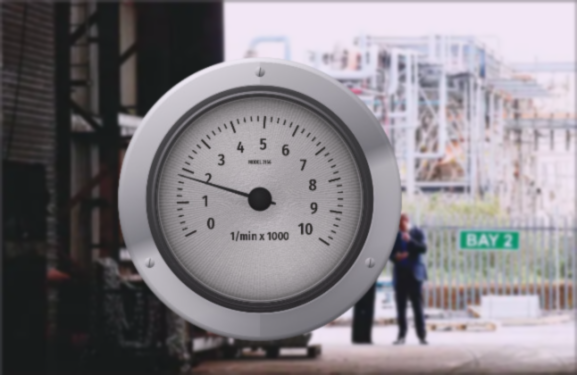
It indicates 1800 rpm
